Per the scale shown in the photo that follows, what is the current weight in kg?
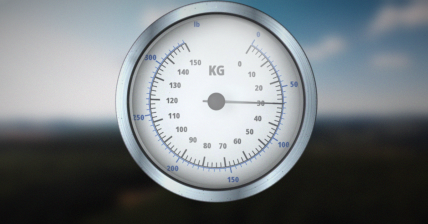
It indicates 30 kg
